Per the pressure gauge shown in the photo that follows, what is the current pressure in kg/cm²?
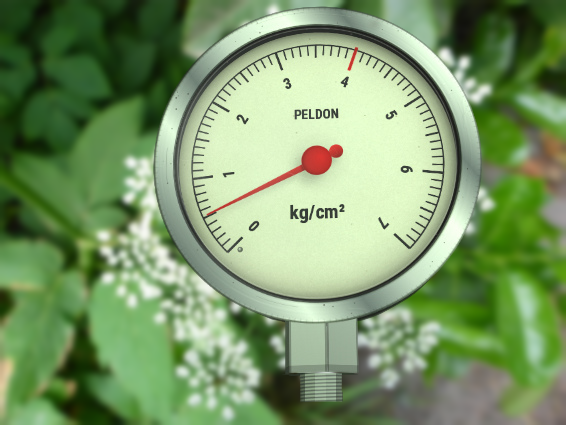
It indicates 0.5 kg/cm²
